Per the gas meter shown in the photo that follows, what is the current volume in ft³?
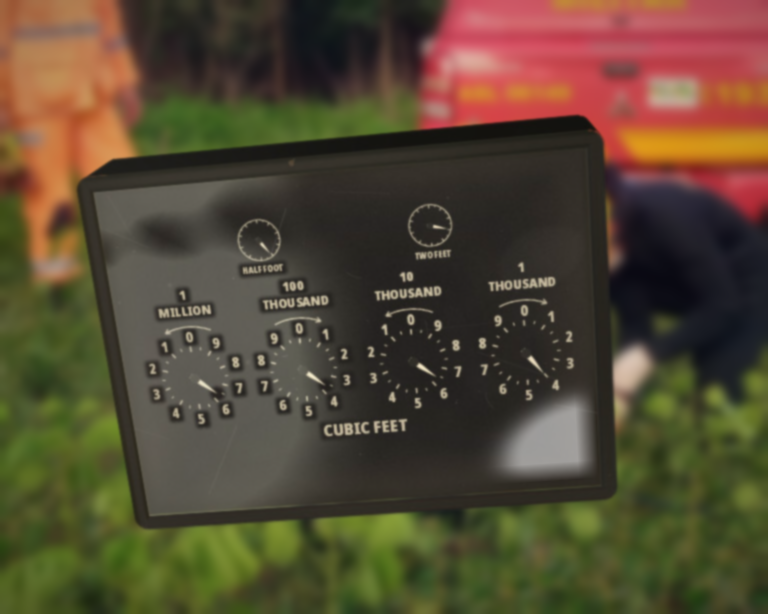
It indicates 636400 ft³
